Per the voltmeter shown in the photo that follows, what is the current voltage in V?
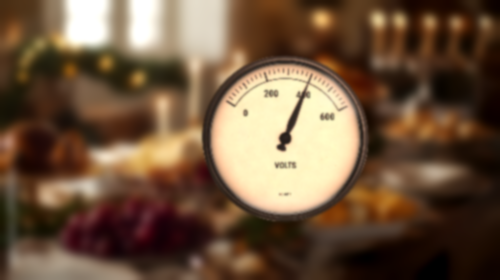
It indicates 400 V
